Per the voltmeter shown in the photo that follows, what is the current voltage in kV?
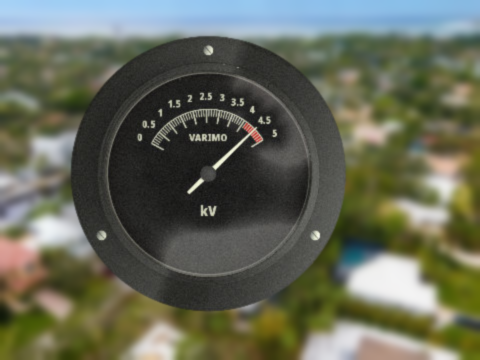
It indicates 4.5 kV
